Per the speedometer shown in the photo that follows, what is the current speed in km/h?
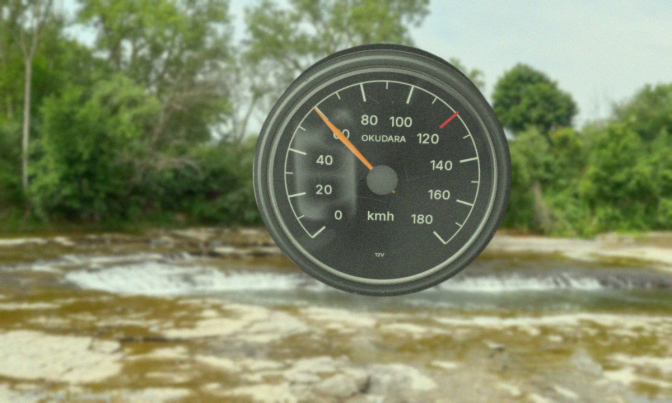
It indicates 60 km/h
